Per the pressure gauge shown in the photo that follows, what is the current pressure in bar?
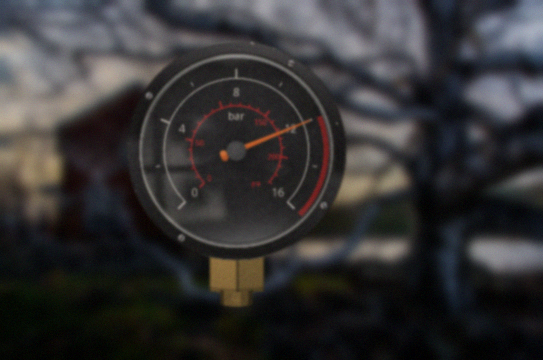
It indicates 12 bar
